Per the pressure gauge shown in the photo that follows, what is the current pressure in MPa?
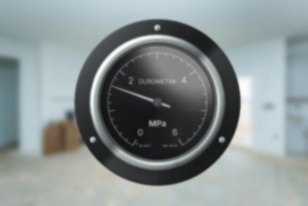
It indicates 1.6 MPa
